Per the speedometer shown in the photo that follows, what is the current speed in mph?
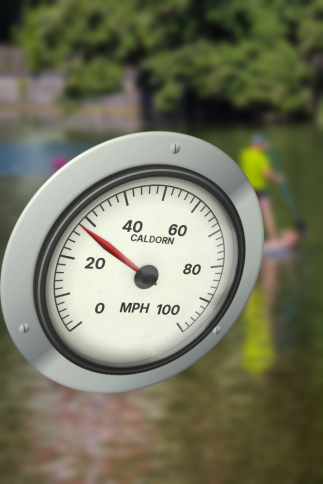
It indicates 28 mph
